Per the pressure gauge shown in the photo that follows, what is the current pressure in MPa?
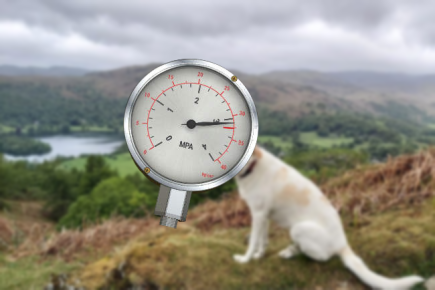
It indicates 3.1 MPa
